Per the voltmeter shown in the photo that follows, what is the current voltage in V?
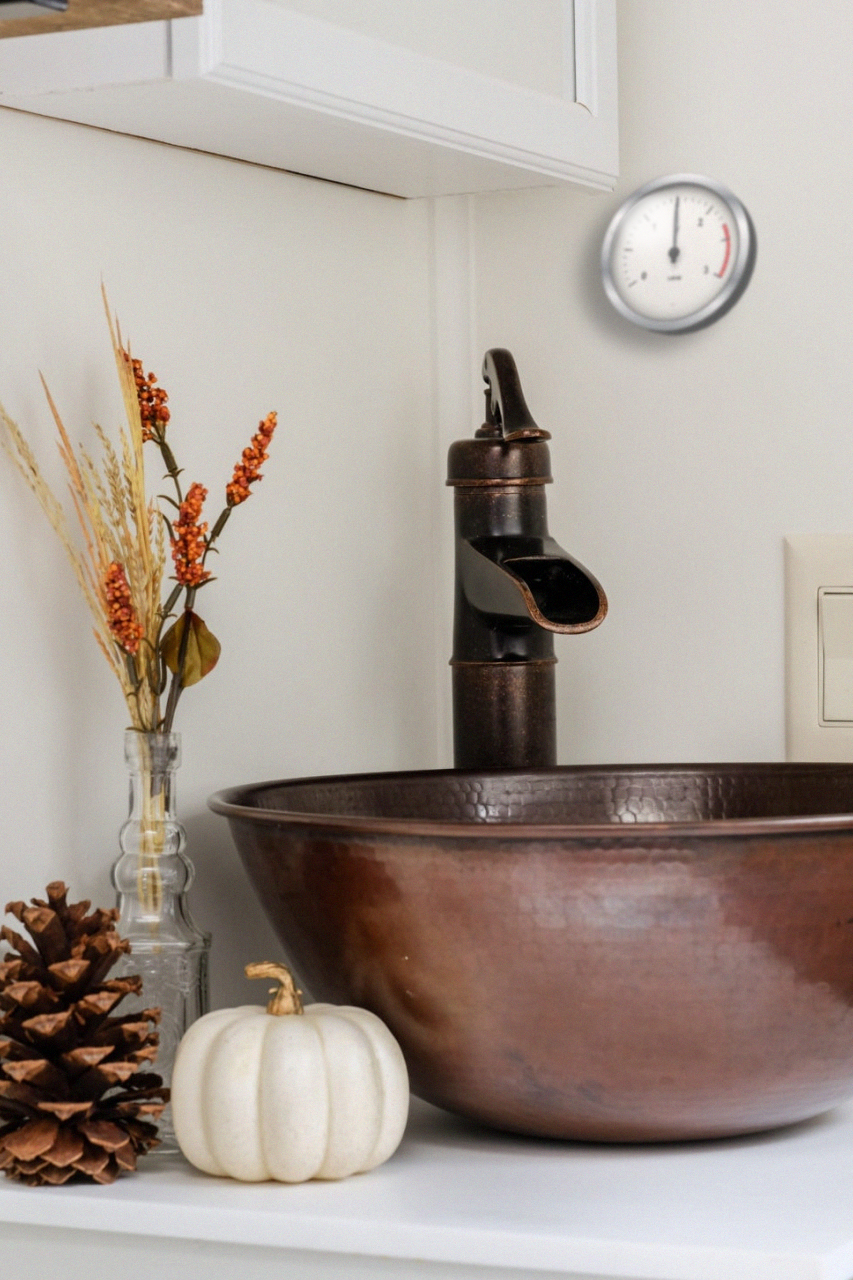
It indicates 1.5 V
